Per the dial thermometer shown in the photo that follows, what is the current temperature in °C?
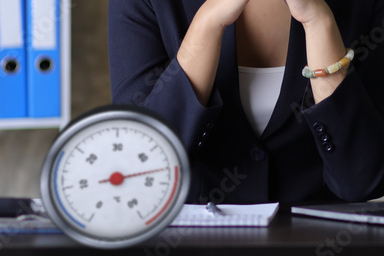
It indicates 46 °C
